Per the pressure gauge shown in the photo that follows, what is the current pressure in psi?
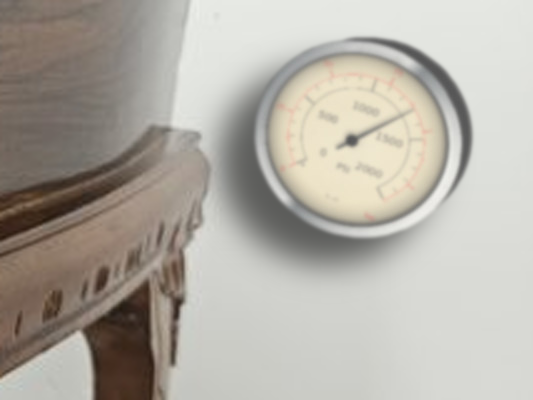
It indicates 1300 psi
